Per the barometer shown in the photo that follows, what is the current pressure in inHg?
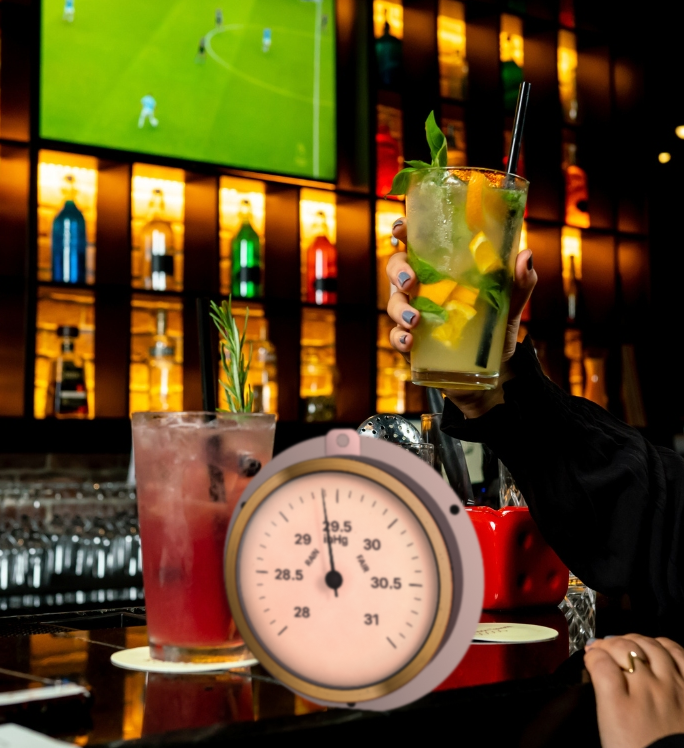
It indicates 29.4 inHg
